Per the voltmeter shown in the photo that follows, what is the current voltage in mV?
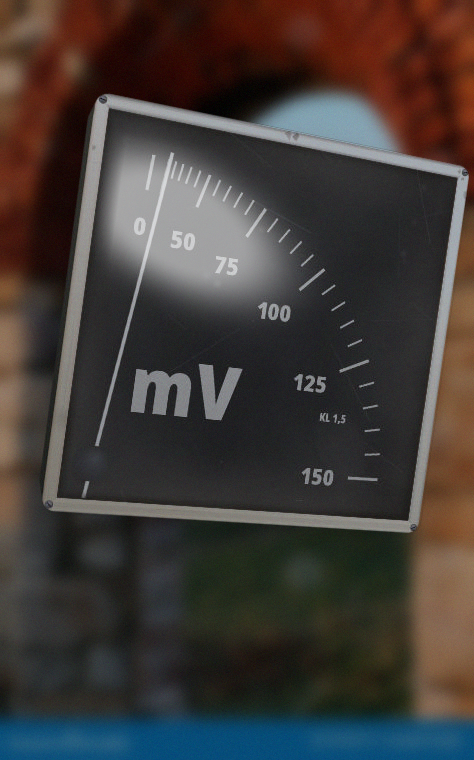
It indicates 25 mV
